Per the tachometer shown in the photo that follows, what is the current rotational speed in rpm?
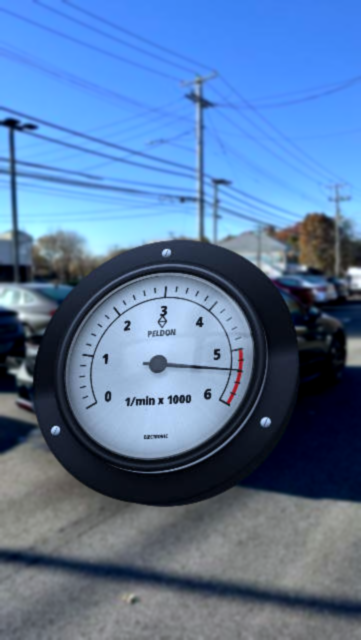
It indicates 5400 rpm
